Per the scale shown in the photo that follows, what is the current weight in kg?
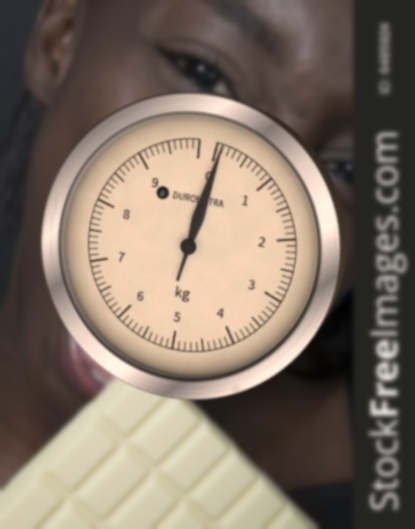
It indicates 0.1 kg
